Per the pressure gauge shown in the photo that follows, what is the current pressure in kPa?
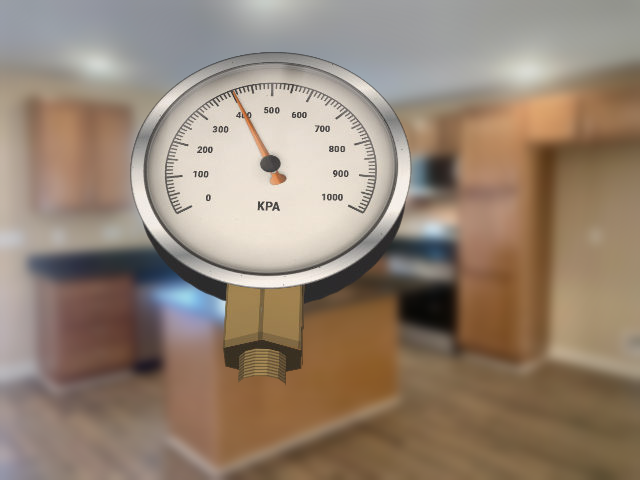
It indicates 400 kPa
